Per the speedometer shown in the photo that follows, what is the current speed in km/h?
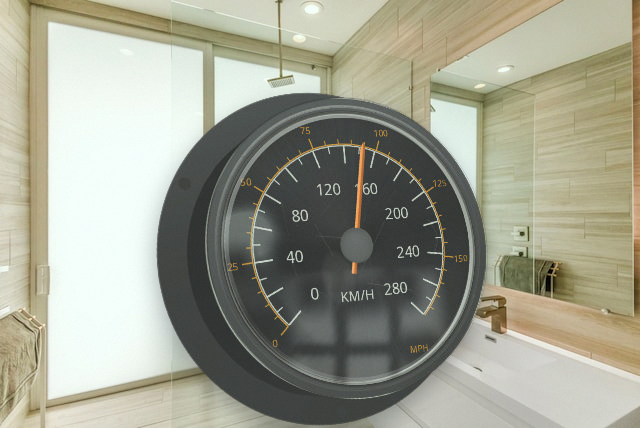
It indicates 150 km/h
